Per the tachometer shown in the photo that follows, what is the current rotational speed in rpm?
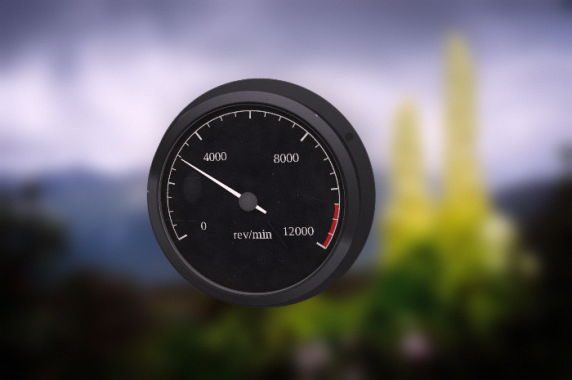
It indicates 3000 rpm
